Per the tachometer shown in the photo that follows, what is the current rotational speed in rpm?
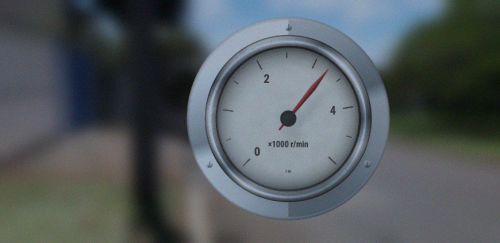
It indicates 3250 rpm
